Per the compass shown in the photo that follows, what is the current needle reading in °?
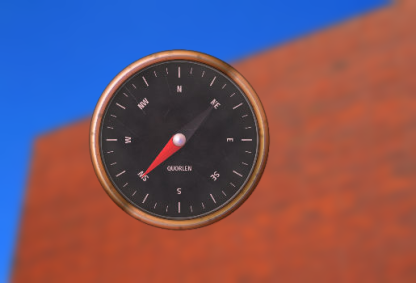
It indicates 225 °
